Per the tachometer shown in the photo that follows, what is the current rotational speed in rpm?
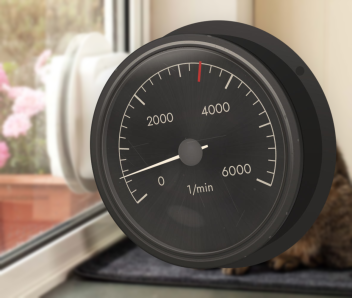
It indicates 500 rpm
